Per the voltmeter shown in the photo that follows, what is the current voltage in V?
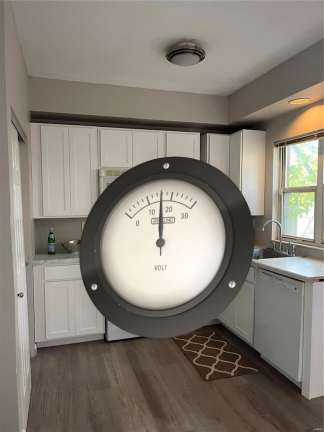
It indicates 16 V
